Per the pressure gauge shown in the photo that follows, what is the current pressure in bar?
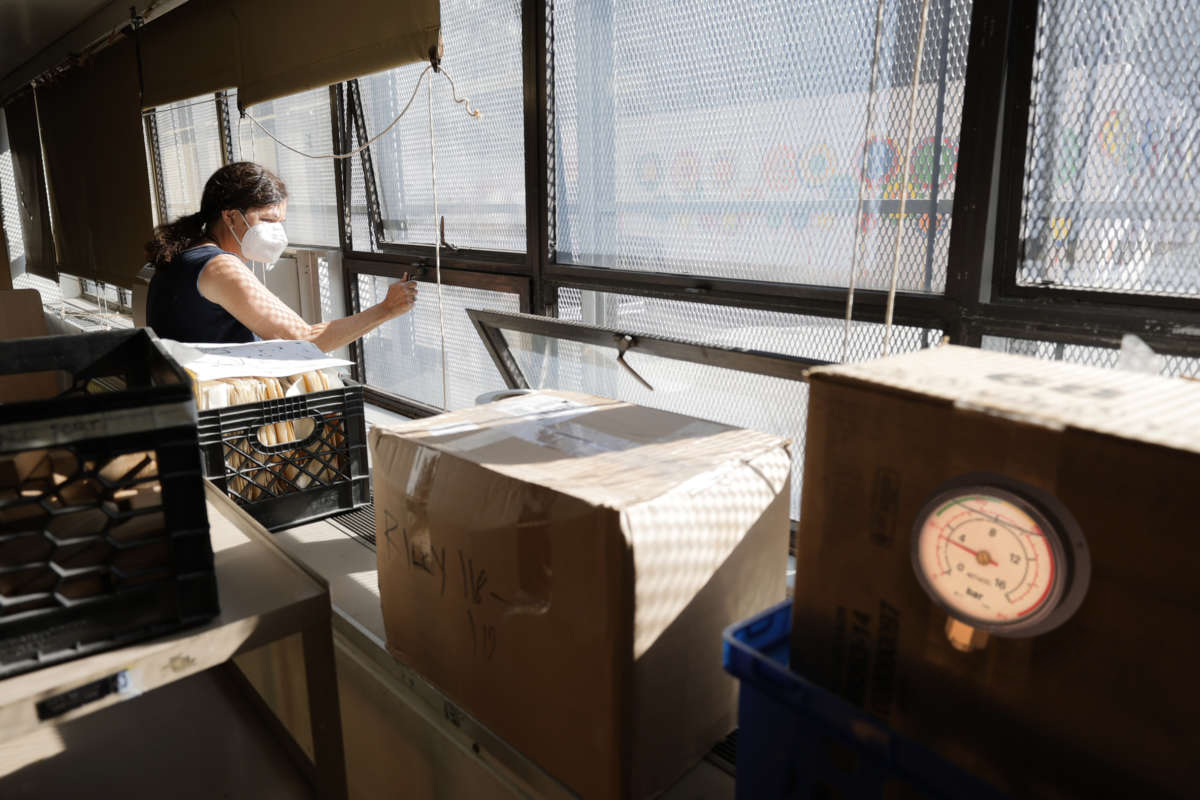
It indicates 3 bar
